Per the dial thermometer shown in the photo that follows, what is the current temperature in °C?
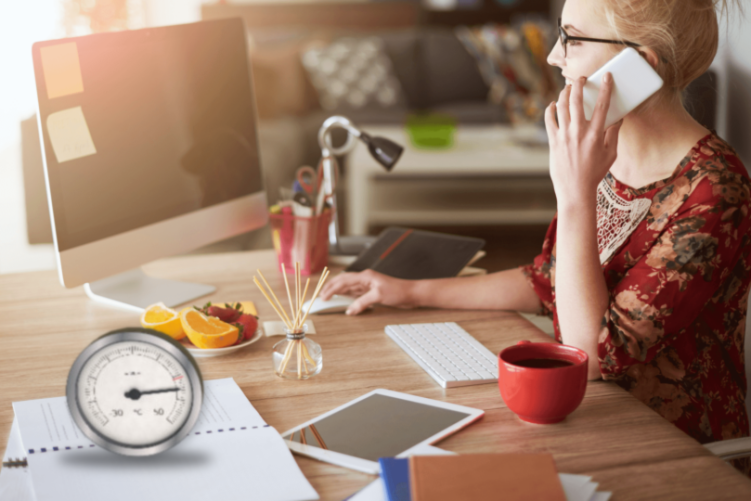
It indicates 35 °C
